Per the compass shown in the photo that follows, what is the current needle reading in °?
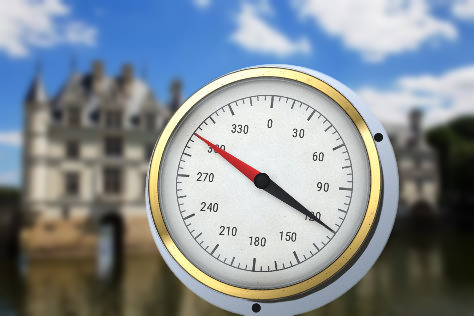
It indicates 300 °
